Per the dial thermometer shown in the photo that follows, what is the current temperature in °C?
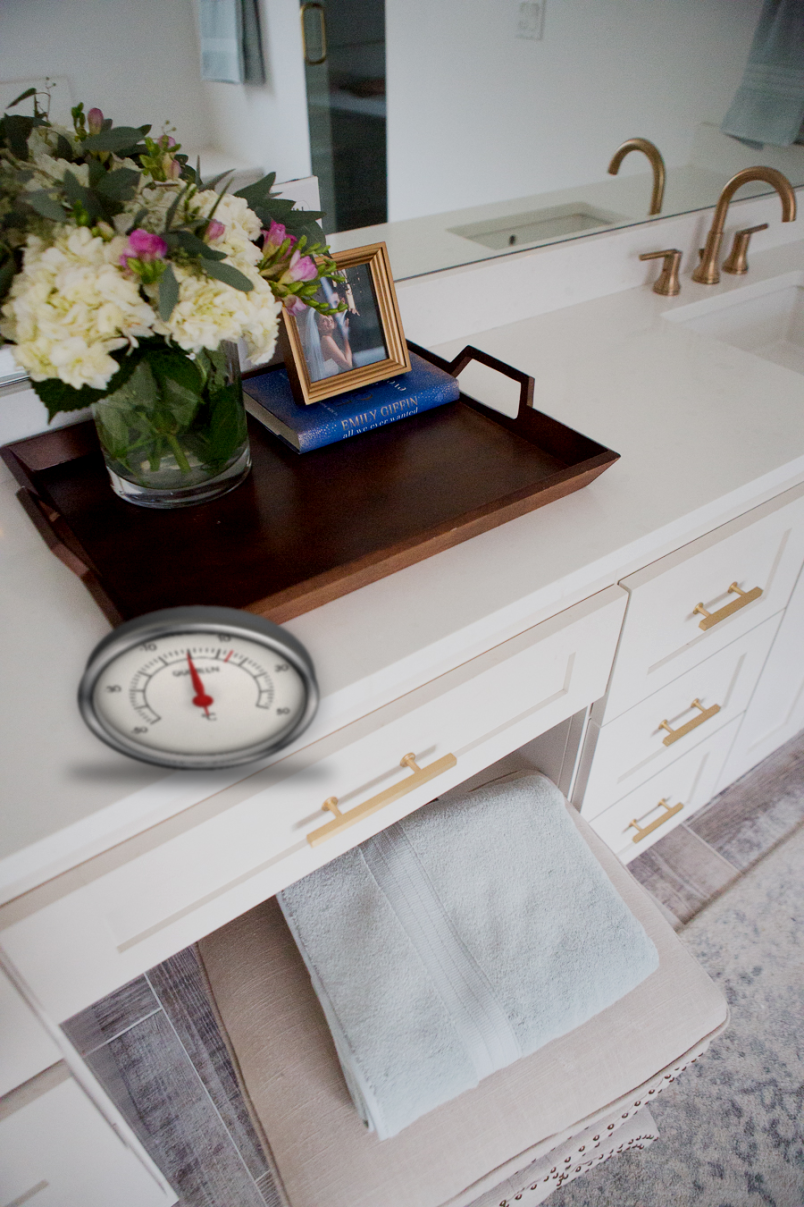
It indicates 0 °C
